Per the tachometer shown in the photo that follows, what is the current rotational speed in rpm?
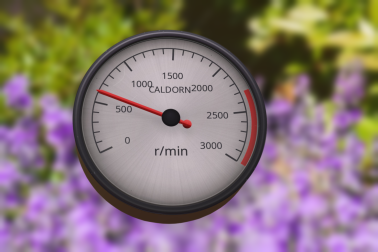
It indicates 600 rpm
